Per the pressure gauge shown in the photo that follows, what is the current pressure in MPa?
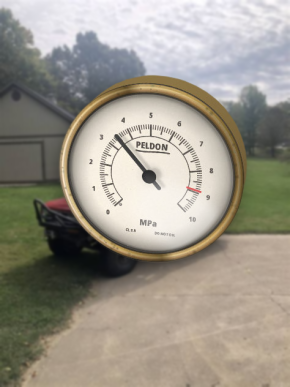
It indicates 3.5 MPa
